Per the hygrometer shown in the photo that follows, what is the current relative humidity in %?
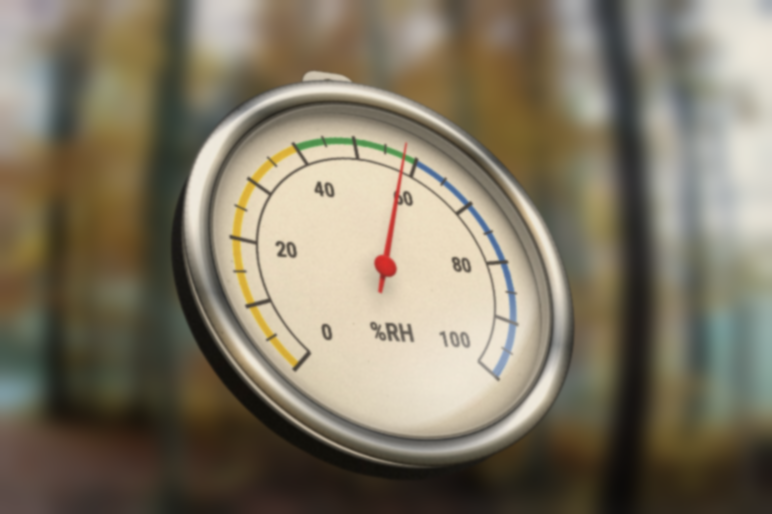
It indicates 57.5 %
